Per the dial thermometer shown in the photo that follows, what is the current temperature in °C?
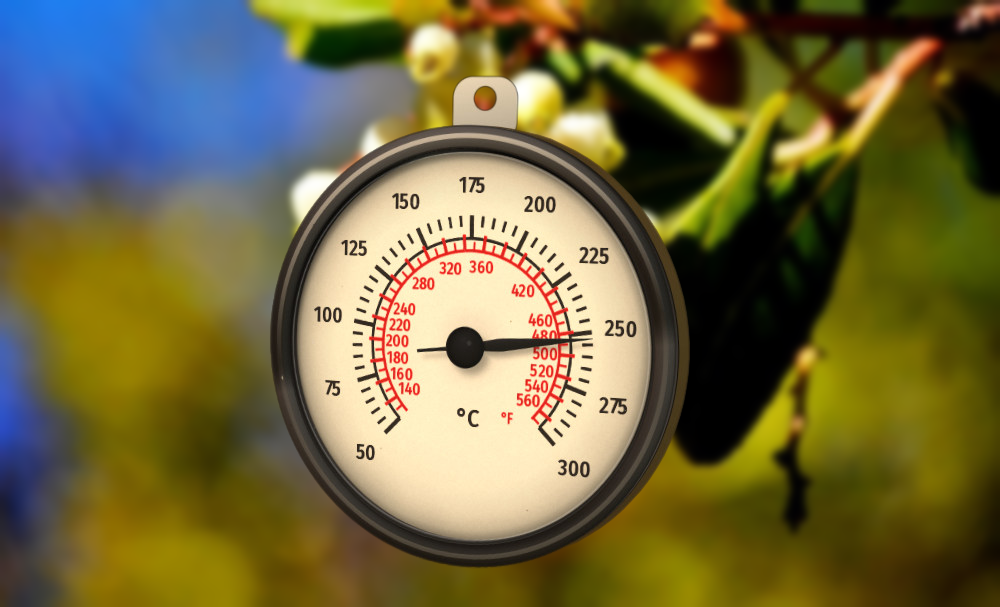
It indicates 252.5 °C
